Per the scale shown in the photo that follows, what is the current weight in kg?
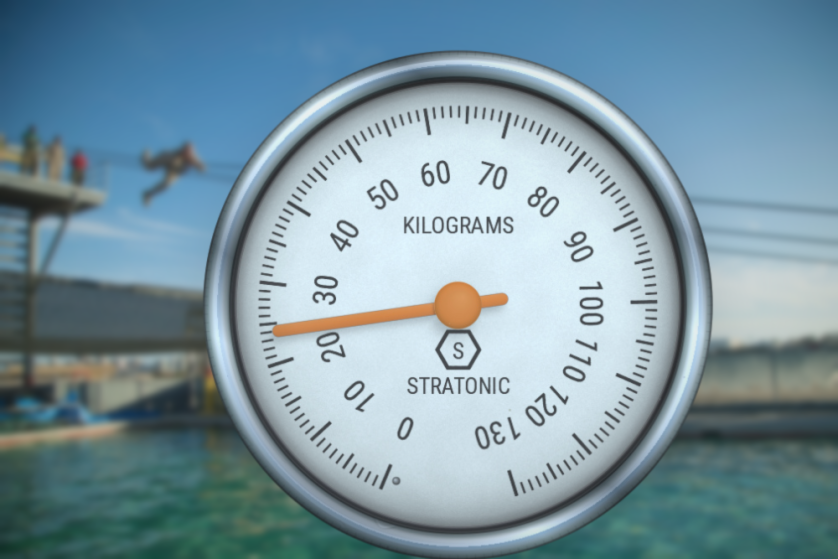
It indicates 24 kg
